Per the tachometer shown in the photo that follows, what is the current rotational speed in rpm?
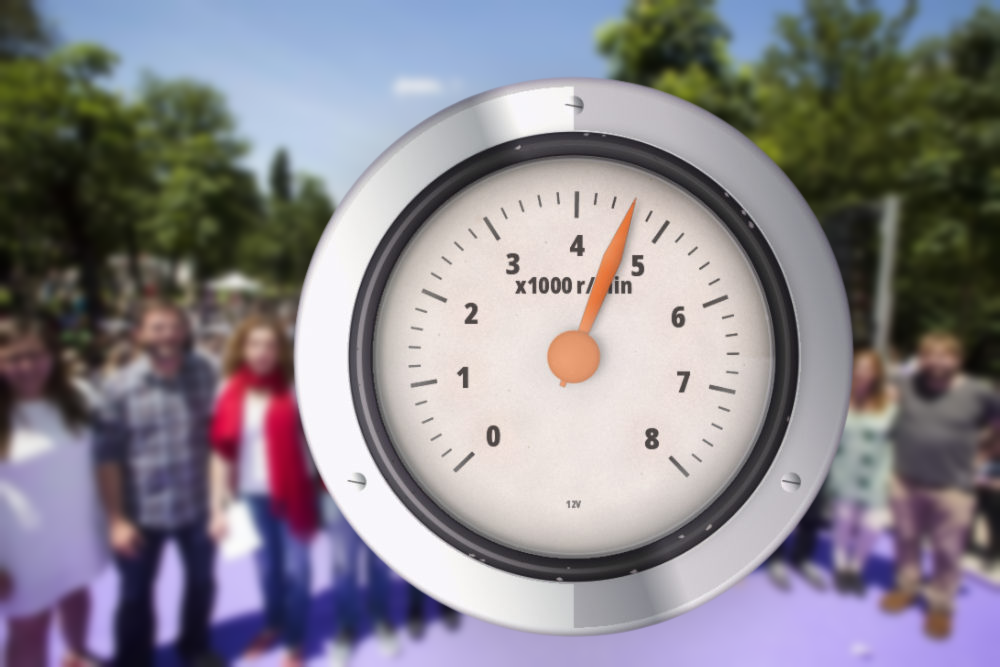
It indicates 4600 rpm
